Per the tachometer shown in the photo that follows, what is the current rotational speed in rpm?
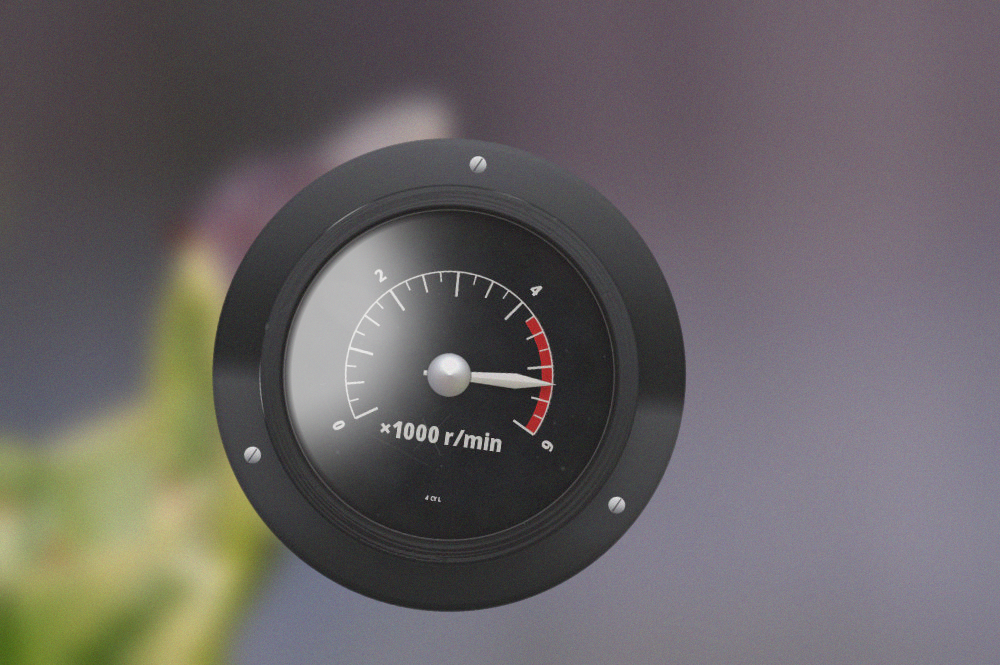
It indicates 5250 rpm
